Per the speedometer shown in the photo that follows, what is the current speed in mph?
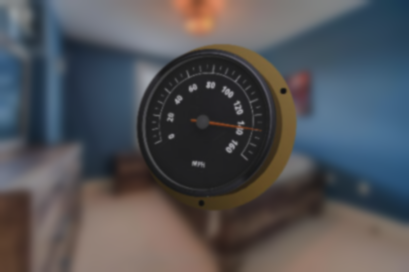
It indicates 140 mph
